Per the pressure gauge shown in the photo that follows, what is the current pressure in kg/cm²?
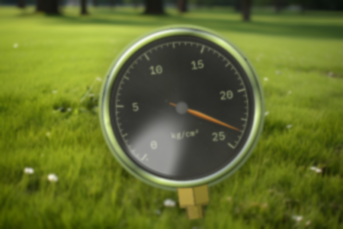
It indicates 23.5 kg/cm²
